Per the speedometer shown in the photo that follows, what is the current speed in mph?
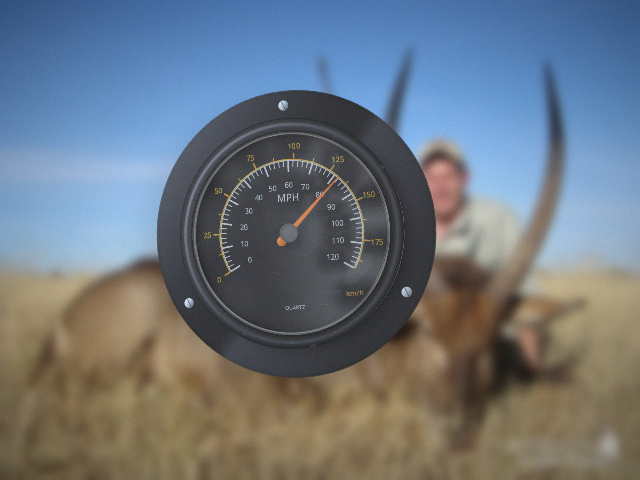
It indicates 82 mph
